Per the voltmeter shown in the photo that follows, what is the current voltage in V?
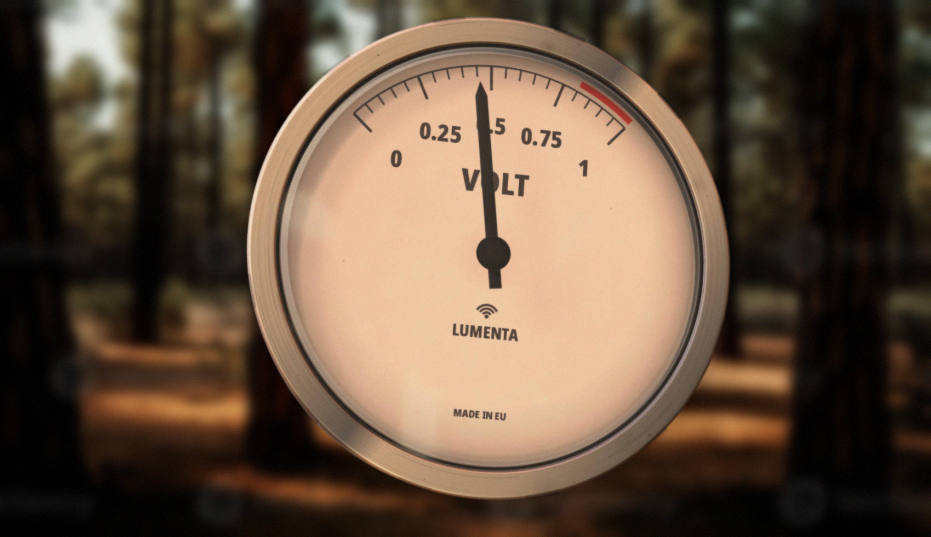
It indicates 0.45 V
